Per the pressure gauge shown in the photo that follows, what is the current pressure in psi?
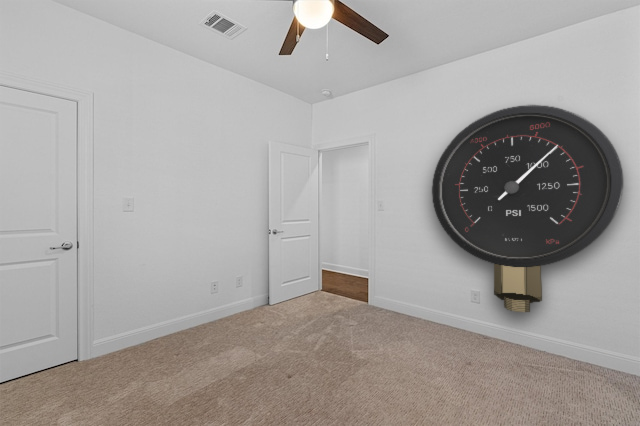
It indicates 1000 psi
